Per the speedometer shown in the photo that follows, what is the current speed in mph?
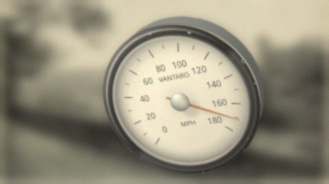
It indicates 170 mph
